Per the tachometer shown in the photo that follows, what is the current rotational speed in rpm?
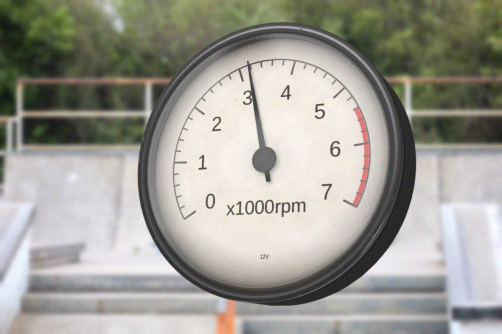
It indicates 3200 rpm
